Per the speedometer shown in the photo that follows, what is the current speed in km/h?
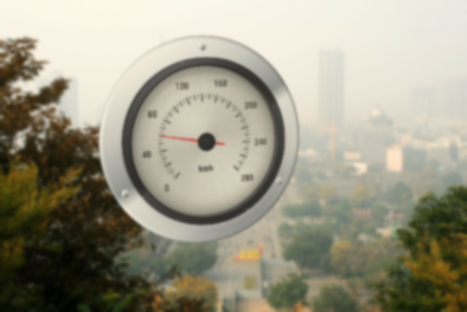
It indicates 60 km/h
